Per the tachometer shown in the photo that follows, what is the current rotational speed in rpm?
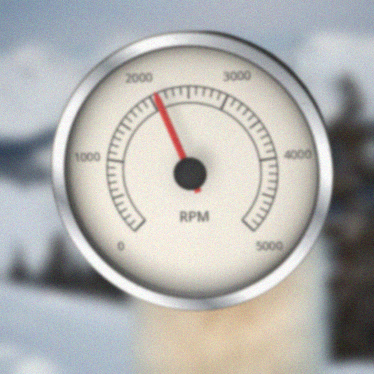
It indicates 2100 rpm
